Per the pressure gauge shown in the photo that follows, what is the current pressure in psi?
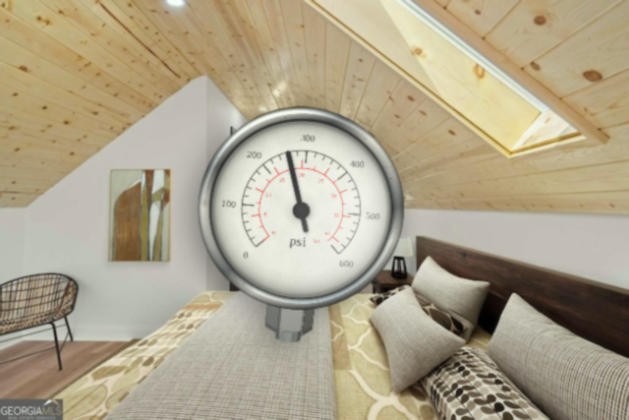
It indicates 260 psi
